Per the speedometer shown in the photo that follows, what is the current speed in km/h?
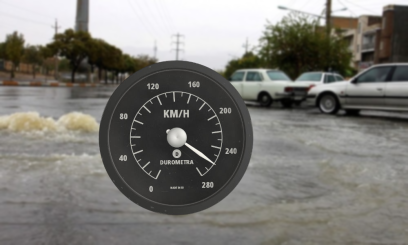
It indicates 260 km/h
